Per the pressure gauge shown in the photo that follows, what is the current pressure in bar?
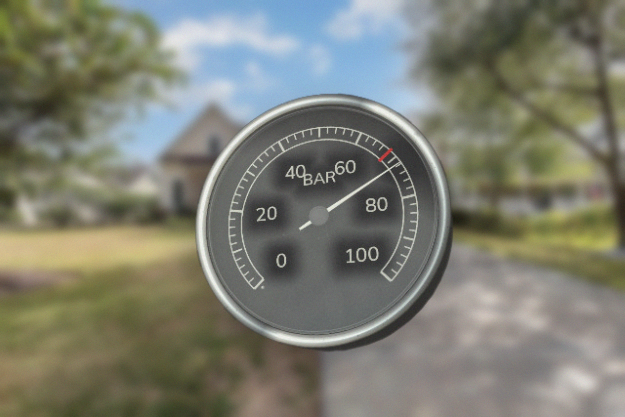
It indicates 72 bar
